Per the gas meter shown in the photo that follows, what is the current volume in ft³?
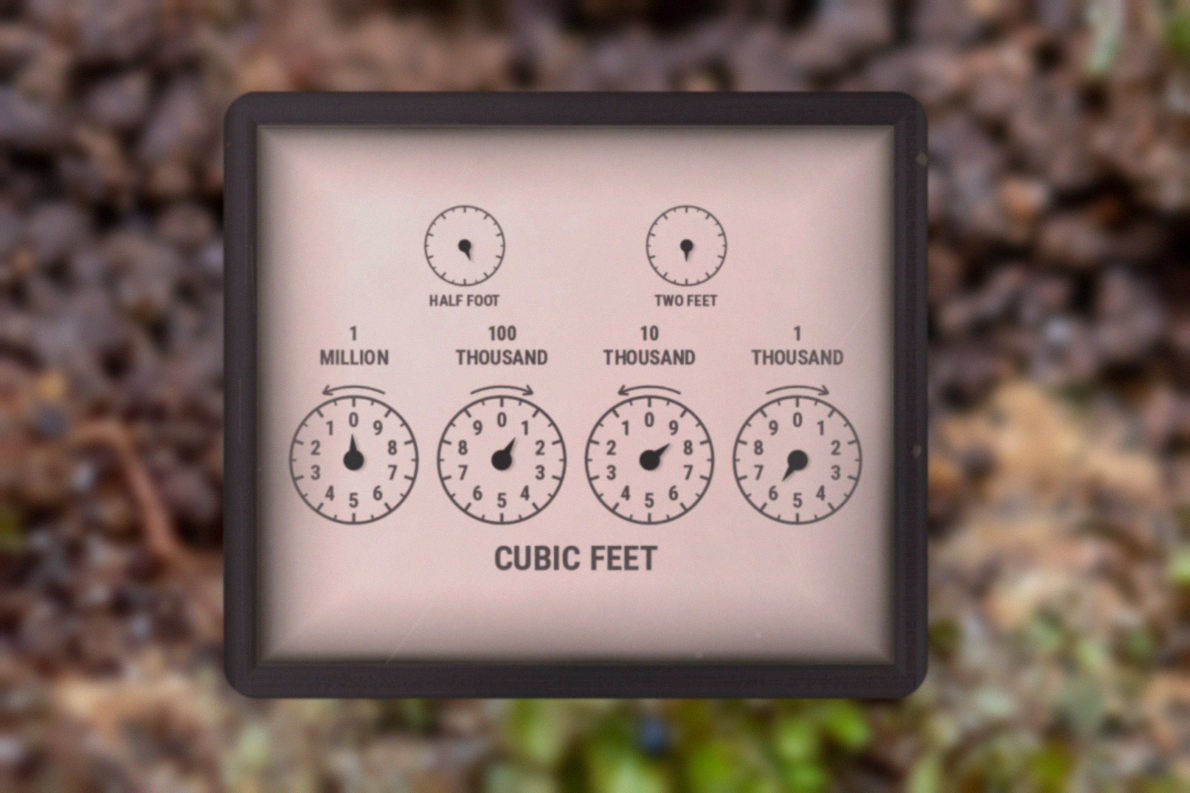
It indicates 8600 ft³
